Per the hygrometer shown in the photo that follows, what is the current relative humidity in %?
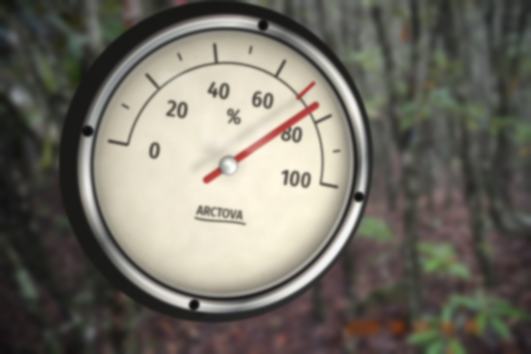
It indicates 75 %
